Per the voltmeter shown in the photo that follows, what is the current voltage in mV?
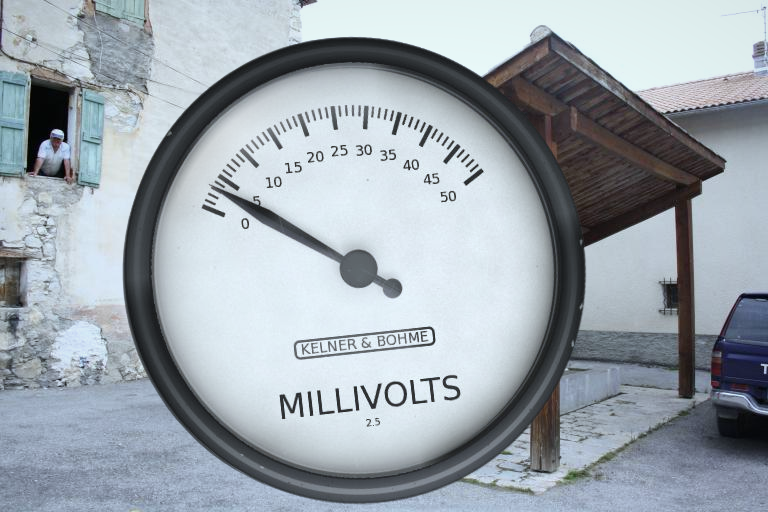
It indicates 3 mV
